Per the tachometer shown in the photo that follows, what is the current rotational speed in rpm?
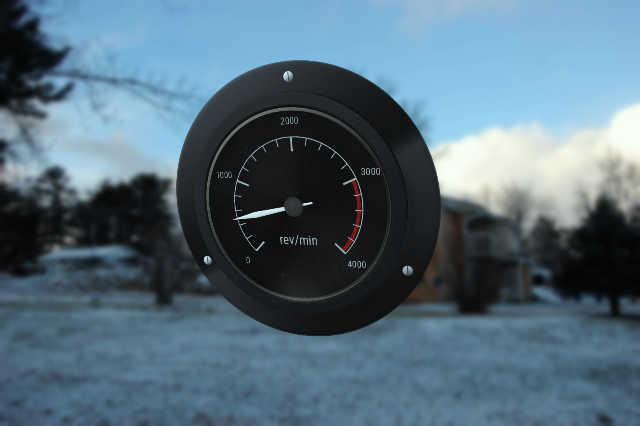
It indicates 500 rpm
